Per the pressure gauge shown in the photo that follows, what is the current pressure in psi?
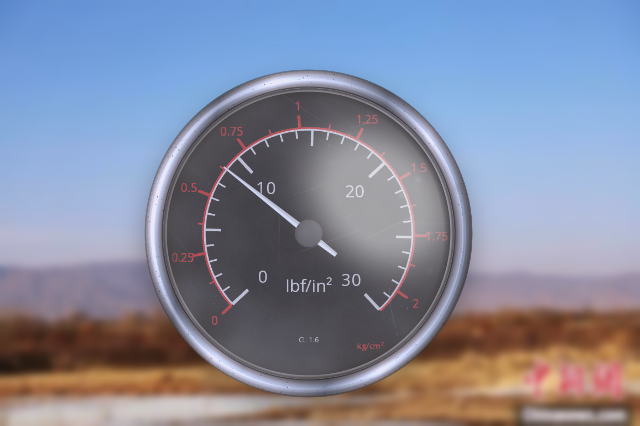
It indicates 9 psi
